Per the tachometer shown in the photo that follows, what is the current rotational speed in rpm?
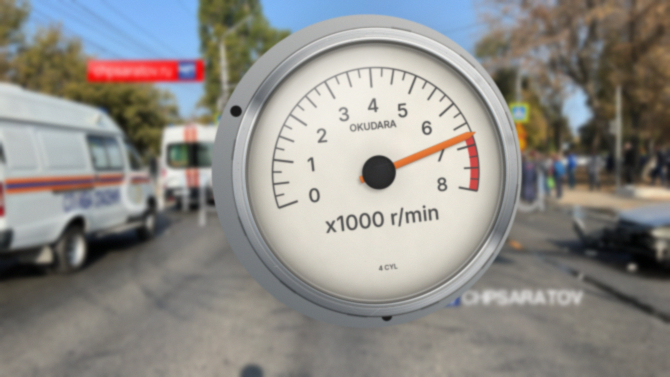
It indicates 6750 rpm
